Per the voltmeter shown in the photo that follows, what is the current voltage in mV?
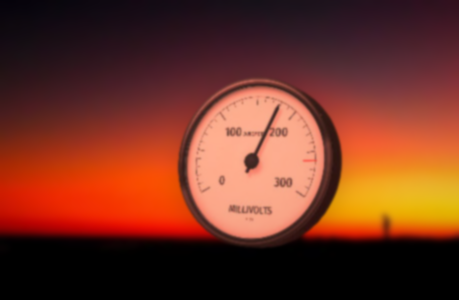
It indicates 180 mV
